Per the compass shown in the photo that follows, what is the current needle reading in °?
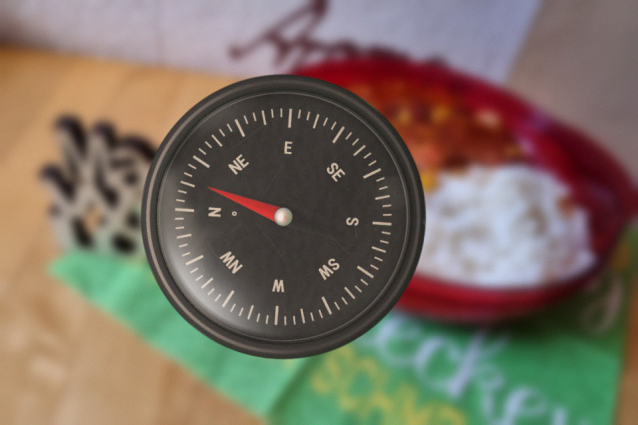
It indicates 17.5 °
